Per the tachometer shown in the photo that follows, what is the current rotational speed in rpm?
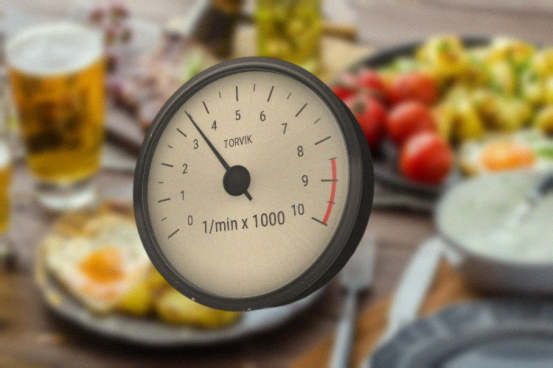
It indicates 3500 rpm
